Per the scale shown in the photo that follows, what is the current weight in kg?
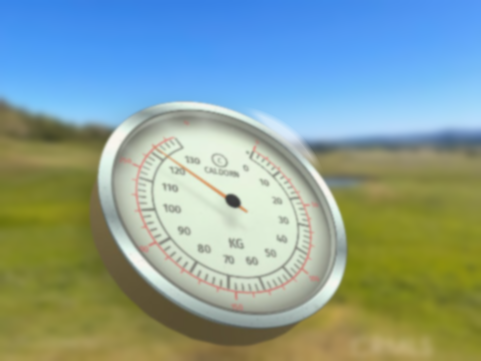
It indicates 120 kg
